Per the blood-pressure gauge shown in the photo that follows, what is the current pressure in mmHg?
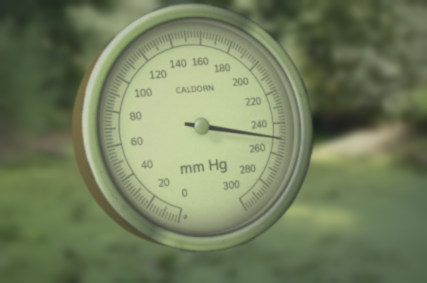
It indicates 250 mmHg
